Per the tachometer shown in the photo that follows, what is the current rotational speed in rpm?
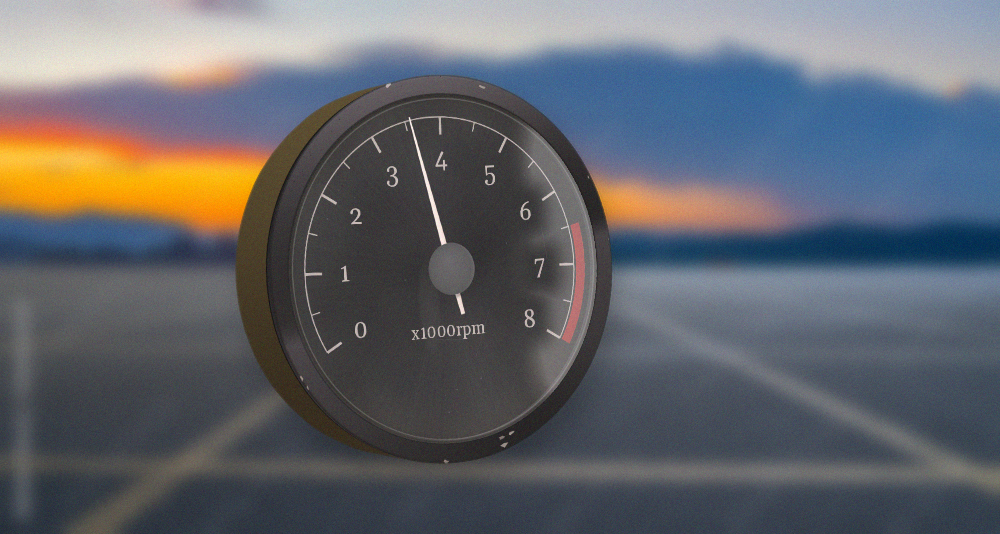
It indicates 3500 rpm
